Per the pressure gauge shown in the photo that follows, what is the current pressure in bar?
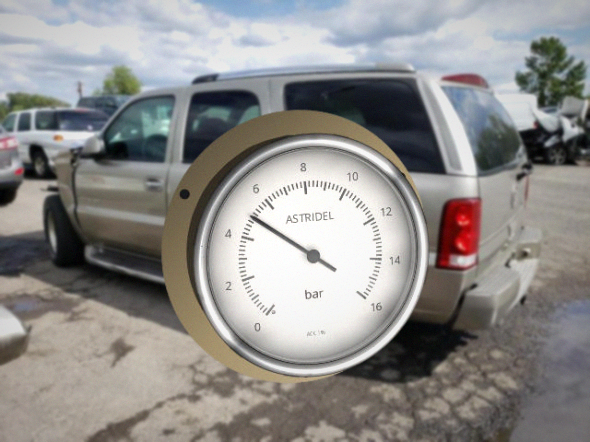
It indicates 5 bar
